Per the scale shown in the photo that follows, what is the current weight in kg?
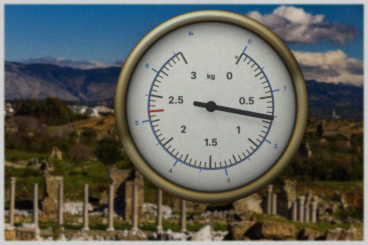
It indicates 0.7 kg
